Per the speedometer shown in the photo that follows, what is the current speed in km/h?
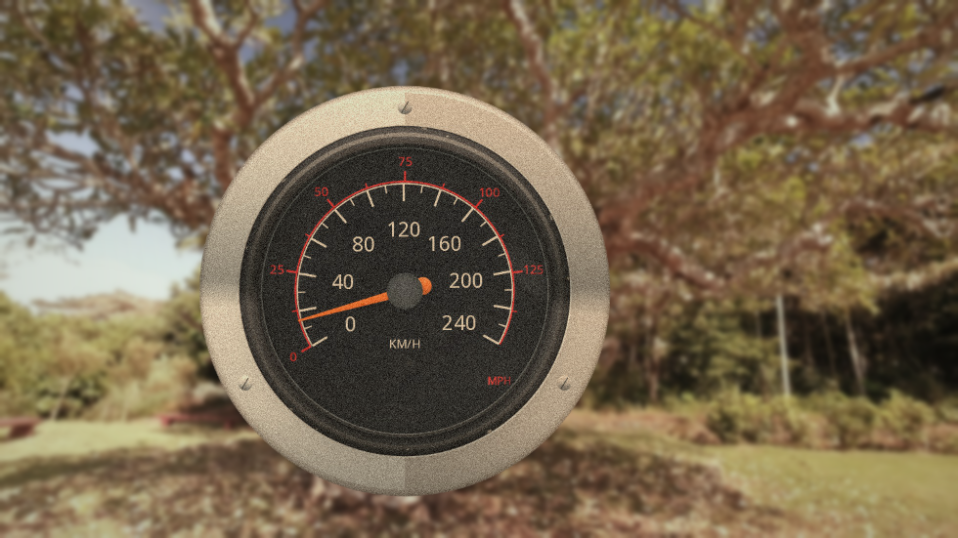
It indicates 15 km/h
